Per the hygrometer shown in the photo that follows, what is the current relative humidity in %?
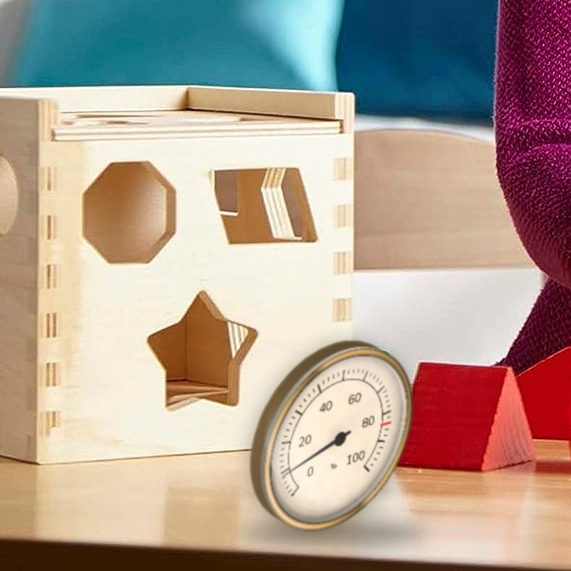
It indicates 10 %
